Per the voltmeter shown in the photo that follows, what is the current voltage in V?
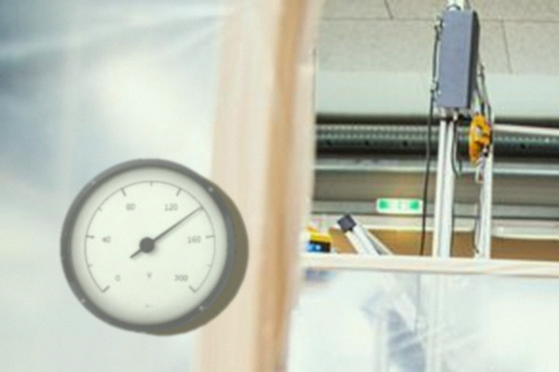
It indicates 140 V
